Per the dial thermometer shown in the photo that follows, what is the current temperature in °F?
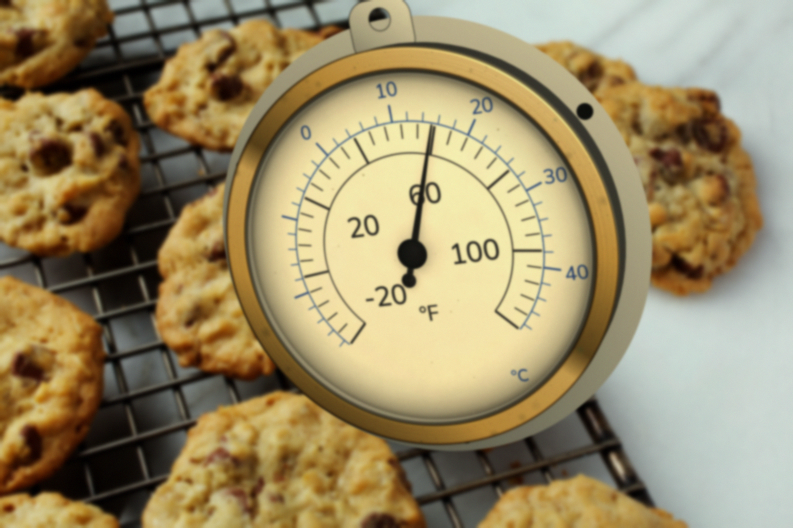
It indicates 60 °F
